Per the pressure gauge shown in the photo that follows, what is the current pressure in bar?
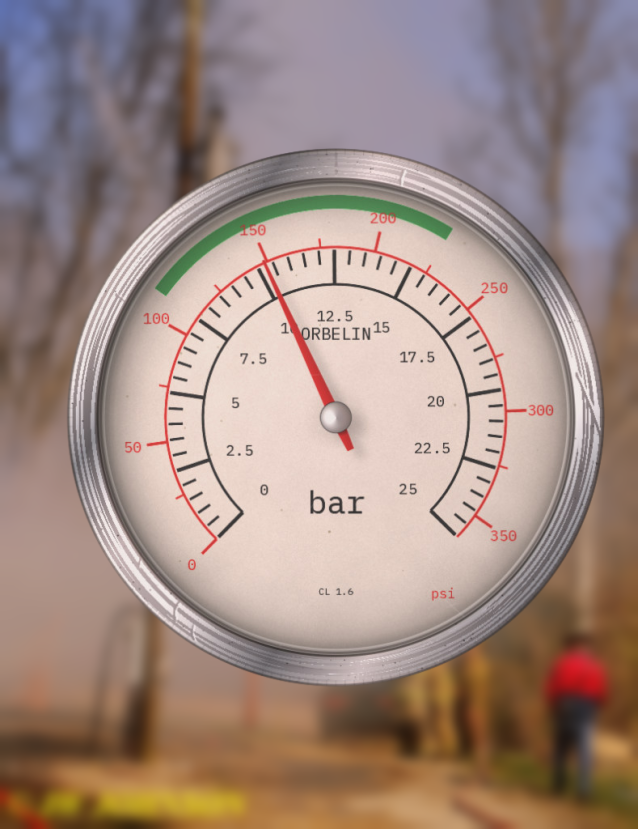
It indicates 10.25 bar
